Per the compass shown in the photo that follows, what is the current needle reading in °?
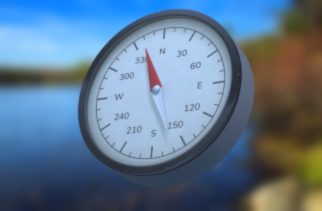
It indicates 340 °
